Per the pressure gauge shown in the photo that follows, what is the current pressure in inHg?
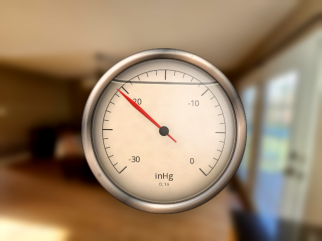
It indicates -20.5 inHg
